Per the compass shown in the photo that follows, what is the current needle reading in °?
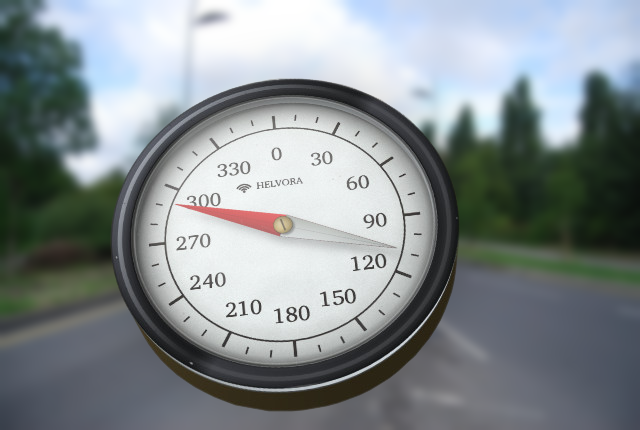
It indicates 290 °
